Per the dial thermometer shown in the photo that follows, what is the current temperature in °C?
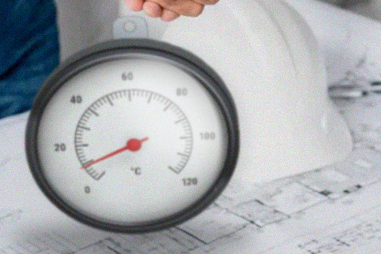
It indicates 10 °C
